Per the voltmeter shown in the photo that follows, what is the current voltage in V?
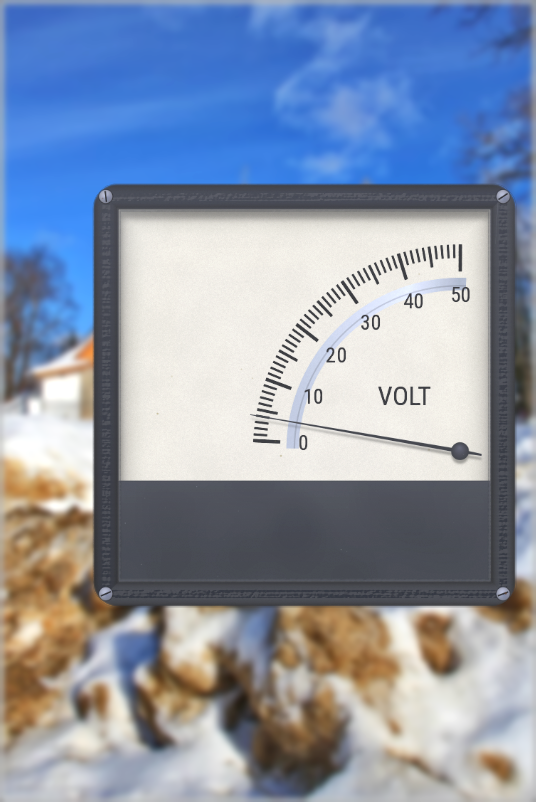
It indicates 4 V
